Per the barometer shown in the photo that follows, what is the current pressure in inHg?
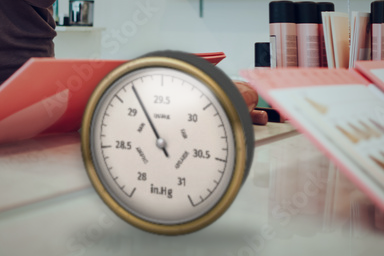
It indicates 29.2 inHg
